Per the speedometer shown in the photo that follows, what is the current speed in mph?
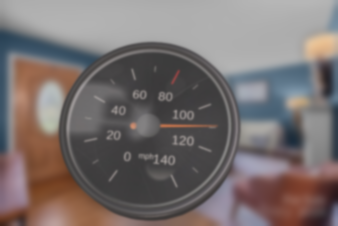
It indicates 110 mph
